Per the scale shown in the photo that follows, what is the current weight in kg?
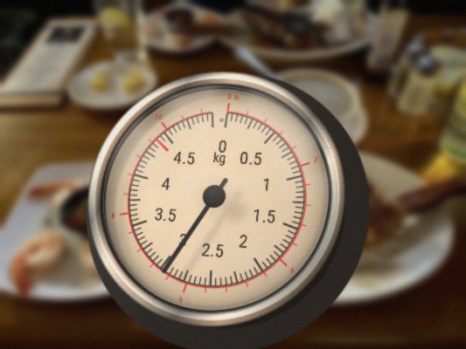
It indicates 2.95 kg
